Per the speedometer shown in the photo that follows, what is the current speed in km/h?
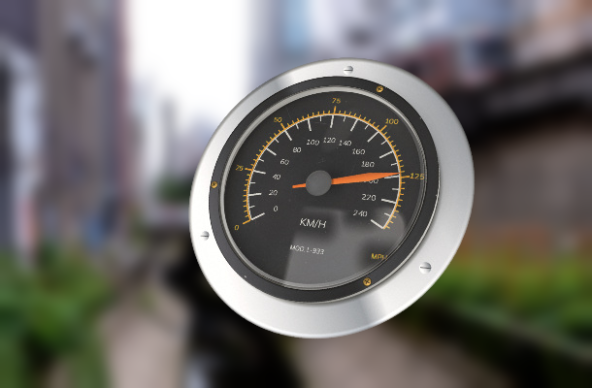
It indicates 200 km/h
